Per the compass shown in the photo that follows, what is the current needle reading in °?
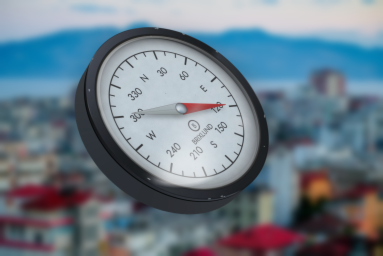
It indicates 120 °
